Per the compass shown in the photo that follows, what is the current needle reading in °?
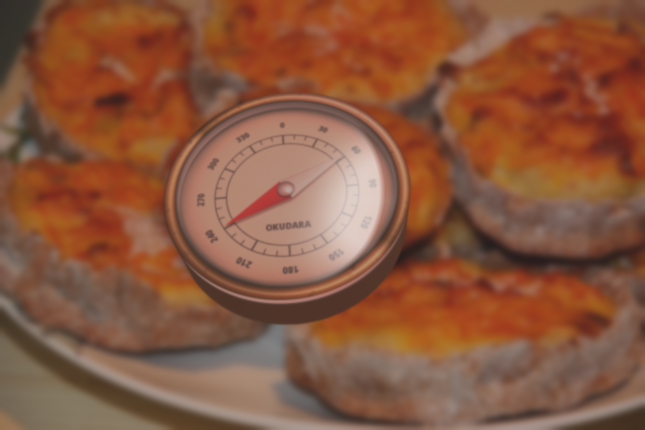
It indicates 240 °
